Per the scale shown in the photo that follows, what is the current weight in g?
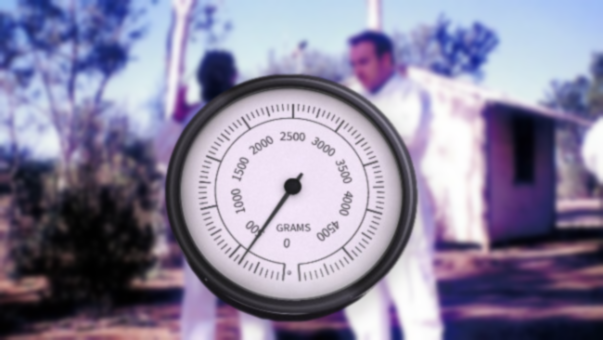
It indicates 400 g
